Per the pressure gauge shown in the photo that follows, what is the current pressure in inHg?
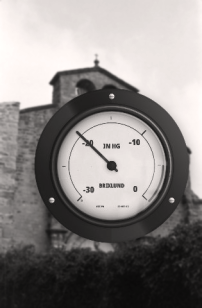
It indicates -20 inHg
